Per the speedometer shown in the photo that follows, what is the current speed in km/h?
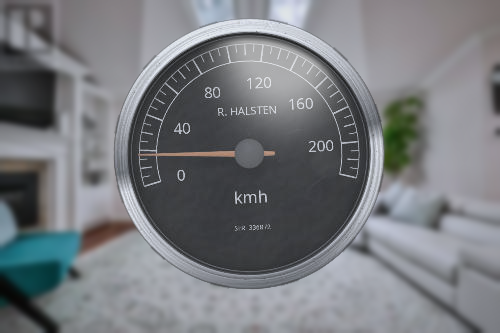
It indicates 17.5 km/h
